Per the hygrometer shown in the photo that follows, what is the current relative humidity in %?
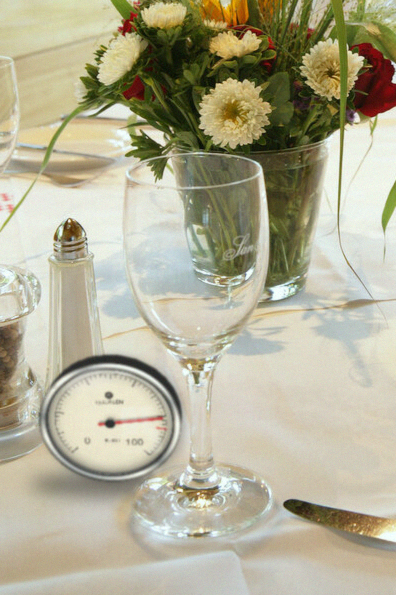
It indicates 80 %
